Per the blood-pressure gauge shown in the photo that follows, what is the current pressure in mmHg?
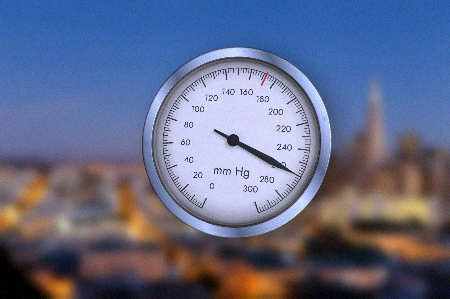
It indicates 260 mmHg
